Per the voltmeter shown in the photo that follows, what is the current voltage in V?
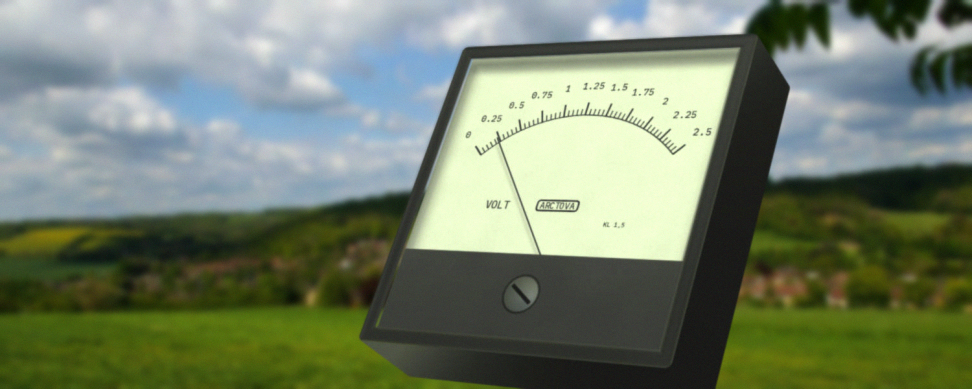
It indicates 0.25 V
